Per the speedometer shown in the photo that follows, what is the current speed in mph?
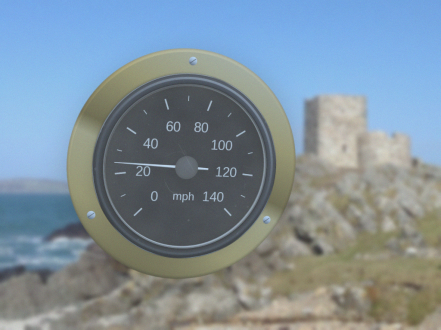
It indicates 25 mph
